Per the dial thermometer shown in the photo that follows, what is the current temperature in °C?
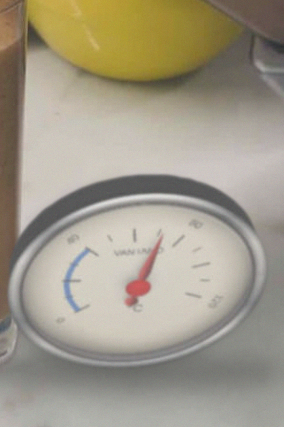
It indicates 70 °C
